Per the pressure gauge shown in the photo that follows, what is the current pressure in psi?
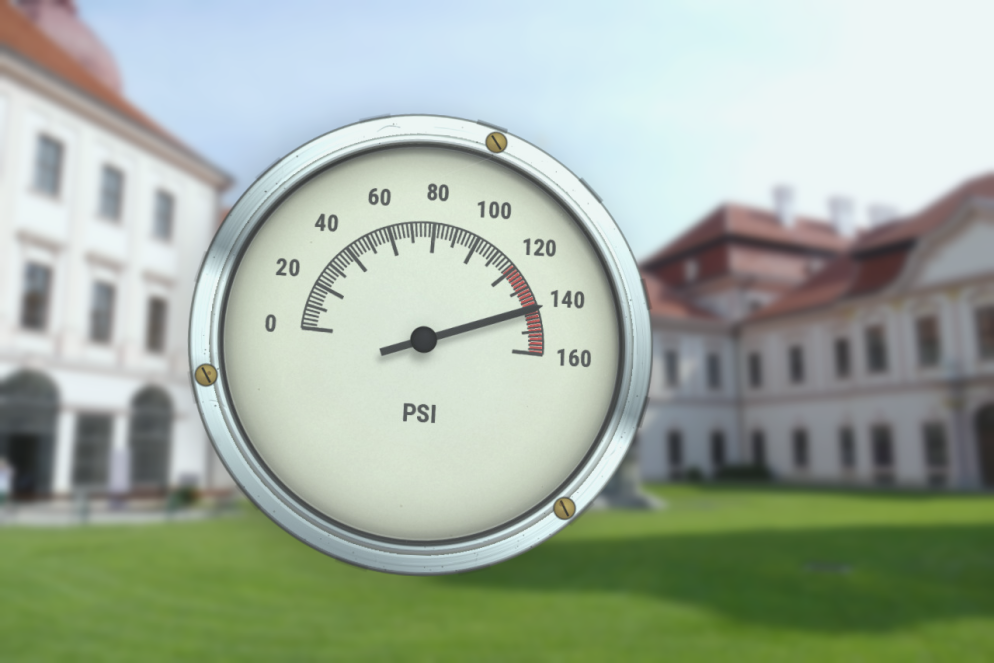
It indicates 140 psi
